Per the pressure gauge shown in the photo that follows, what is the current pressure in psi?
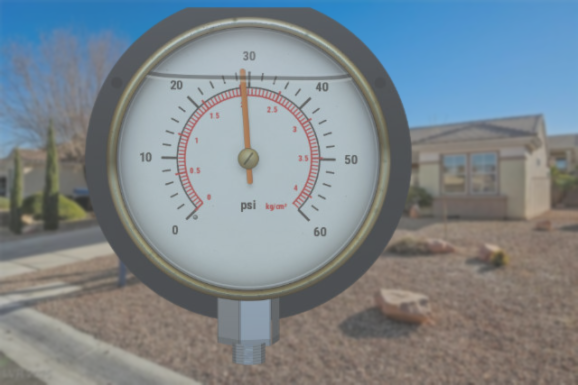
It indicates 29 psi
